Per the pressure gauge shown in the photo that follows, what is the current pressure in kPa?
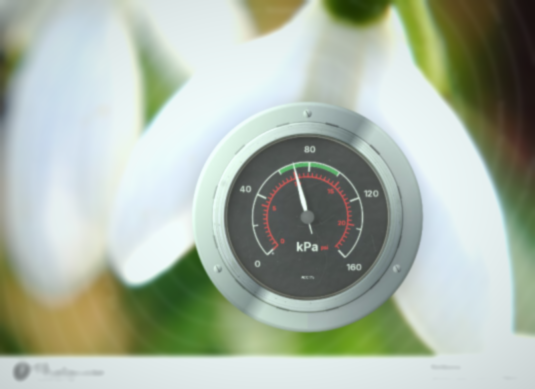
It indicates 70 kPa
